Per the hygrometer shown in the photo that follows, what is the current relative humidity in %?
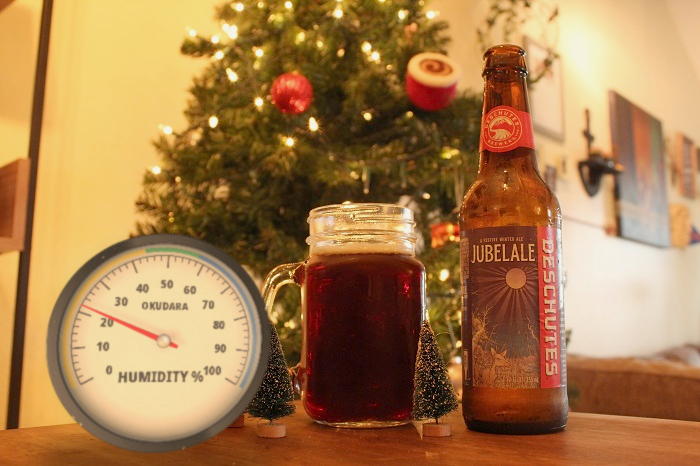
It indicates 22 %
